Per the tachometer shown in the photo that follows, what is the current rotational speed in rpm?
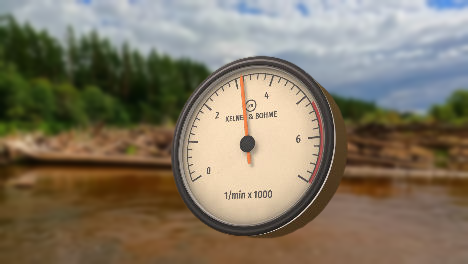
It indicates 3200 rpm
